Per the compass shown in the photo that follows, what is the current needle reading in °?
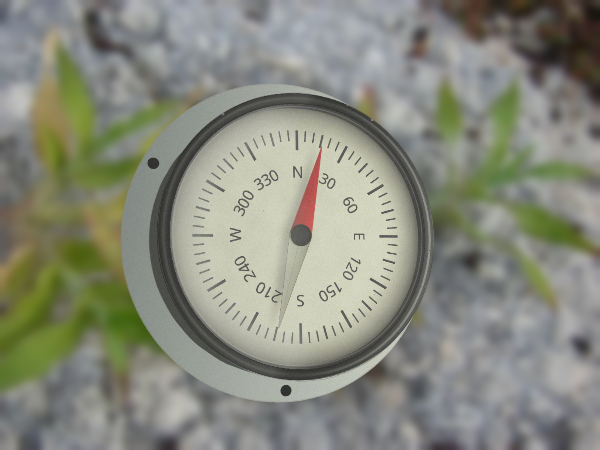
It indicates 15 °
